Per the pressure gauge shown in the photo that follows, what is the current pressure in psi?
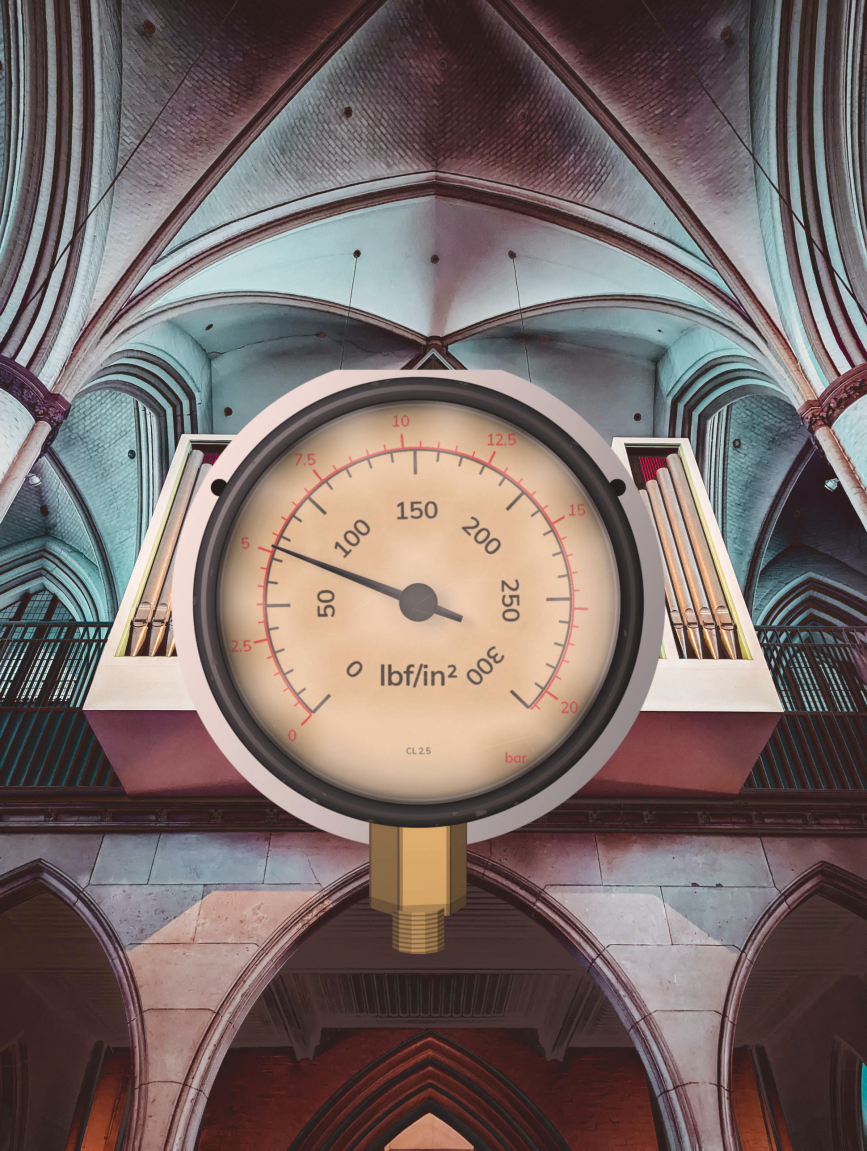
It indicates 75 psi
